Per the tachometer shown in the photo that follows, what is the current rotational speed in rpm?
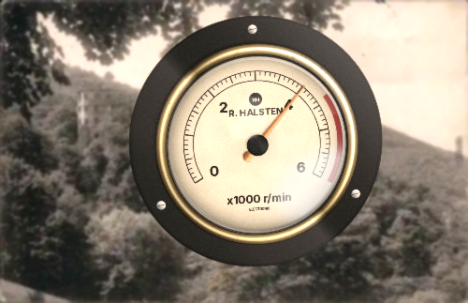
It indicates 4000 rpm
